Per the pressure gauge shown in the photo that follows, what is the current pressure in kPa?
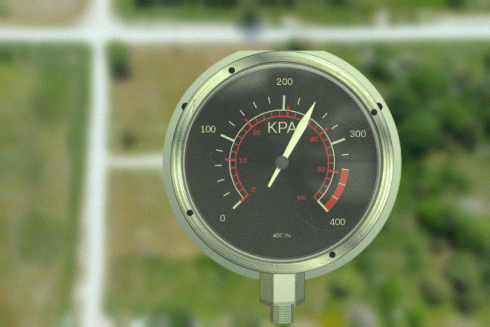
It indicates 240 kPa
